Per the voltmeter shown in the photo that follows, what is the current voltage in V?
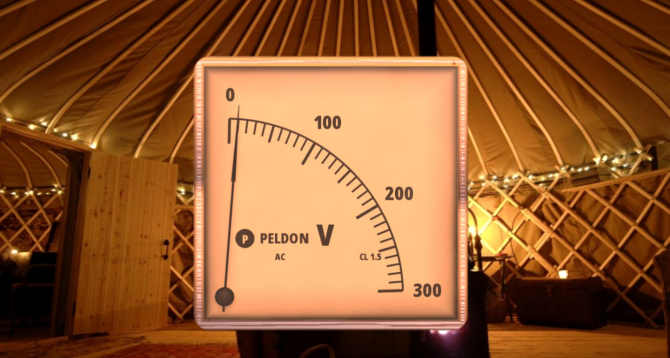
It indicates 10 V
